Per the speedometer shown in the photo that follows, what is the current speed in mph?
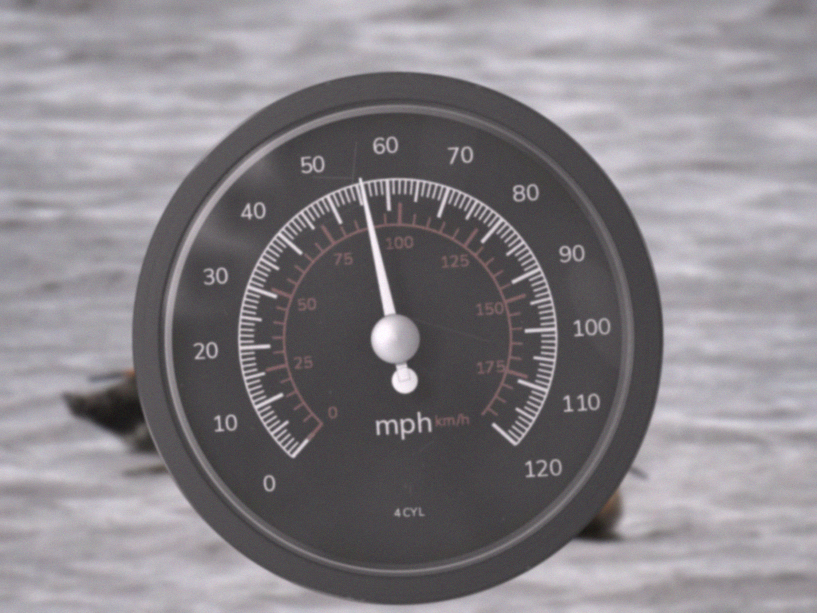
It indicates 56 mph
